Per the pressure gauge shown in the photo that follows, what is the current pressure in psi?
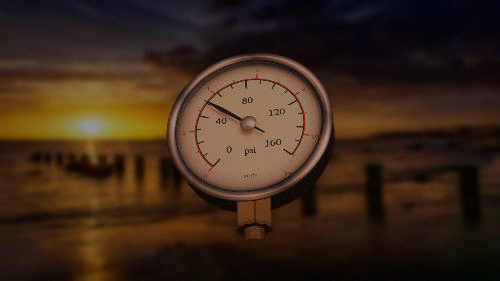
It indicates 50 psi
